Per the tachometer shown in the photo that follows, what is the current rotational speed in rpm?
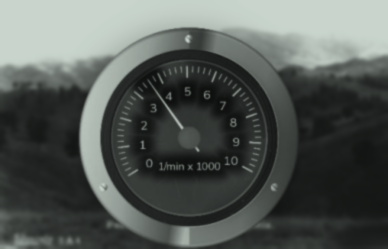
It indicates 3600 rpm
